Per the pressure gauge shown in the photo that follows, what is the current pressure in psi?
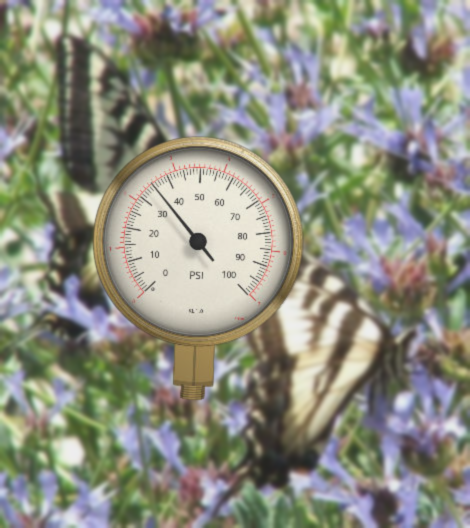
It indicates 35 psi
